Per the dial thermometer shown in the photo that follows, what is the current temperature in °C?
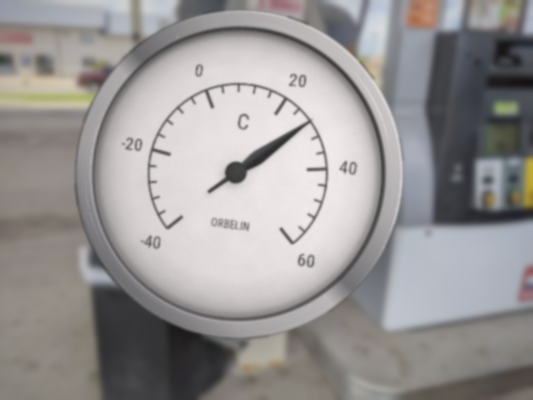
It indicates 28 °C
